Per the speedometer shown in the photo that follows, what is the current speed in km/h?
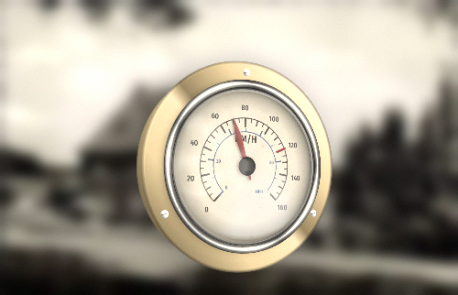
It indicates 70 km/h
